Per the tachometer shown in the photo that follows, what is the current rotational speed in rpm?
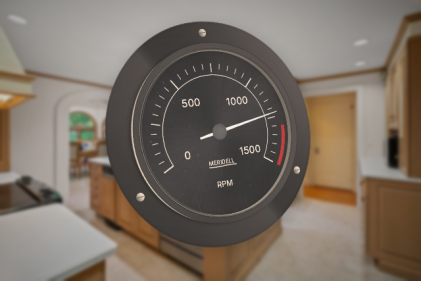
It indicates 1225 rpm
